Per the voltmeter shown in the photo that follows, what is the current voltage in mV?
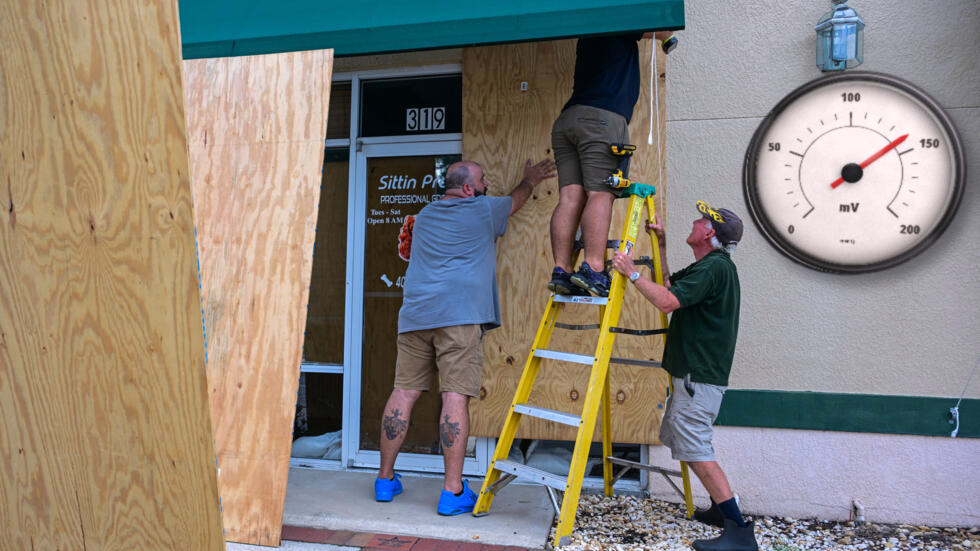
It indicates 140 mV
